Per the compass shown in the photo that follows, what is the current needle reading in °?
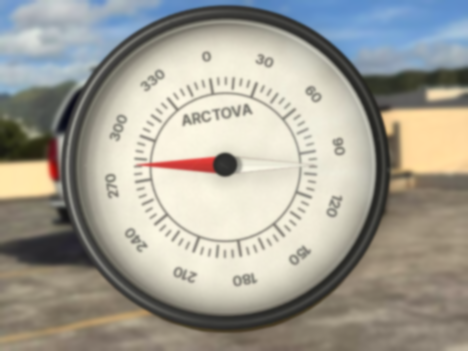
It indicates 280 °
